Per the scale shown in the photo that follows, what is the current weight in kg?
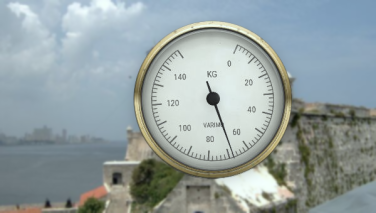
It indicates 68 kg
